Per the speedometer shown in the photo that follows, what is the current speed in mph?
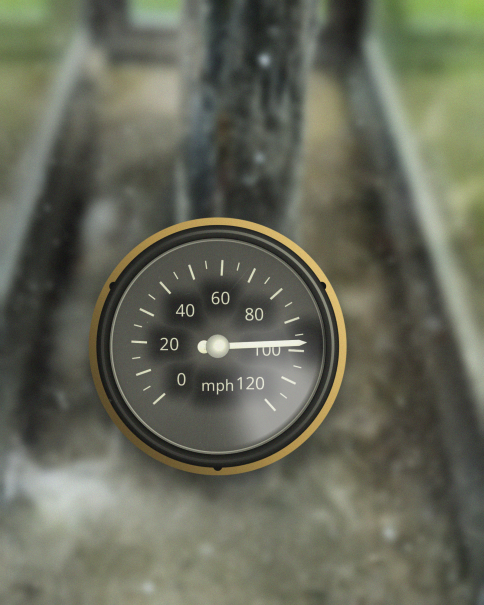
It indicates 97.5 mph
